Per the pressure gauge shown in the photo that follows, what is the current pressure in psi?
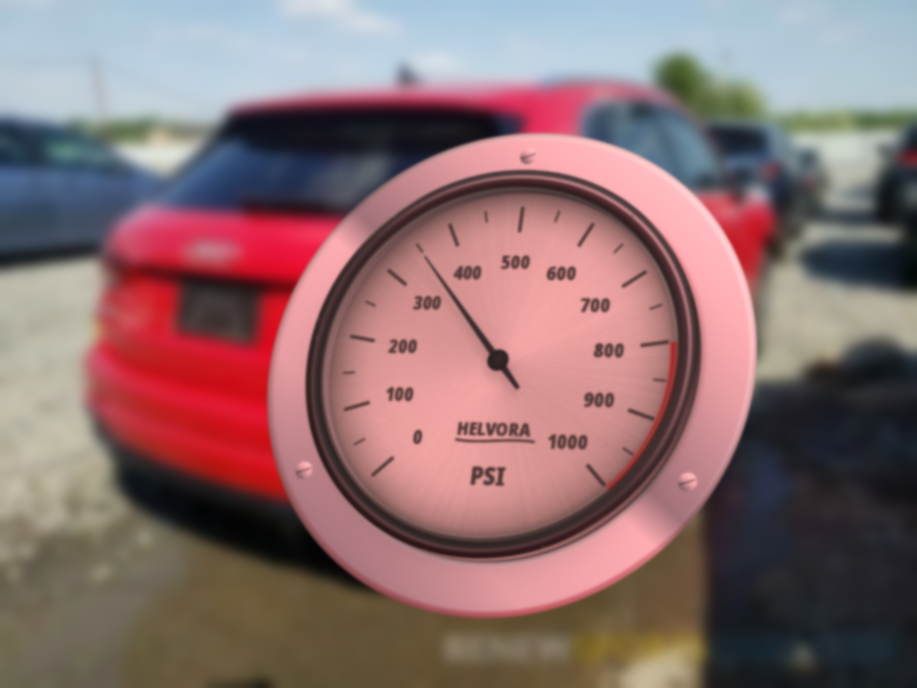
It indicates 350 psi
